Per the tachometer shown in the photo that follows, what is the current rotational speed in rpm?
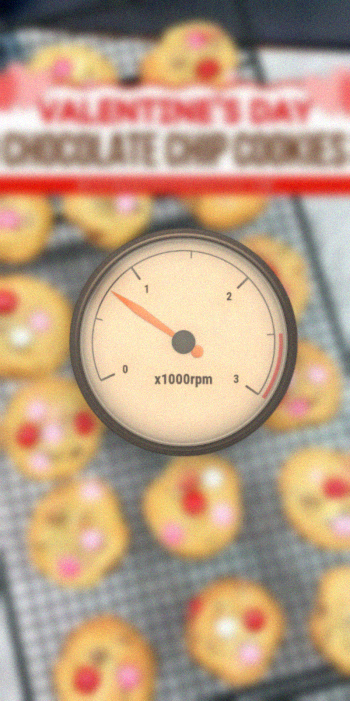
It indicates 750 rpm
